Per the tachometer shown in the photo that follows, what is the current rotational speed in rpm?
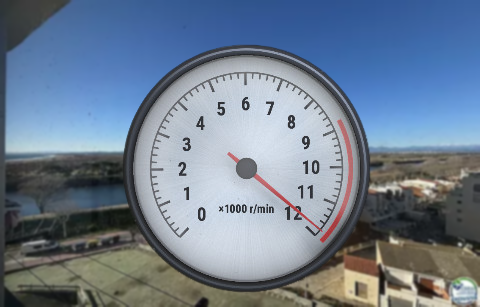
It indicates 11800 rpm
